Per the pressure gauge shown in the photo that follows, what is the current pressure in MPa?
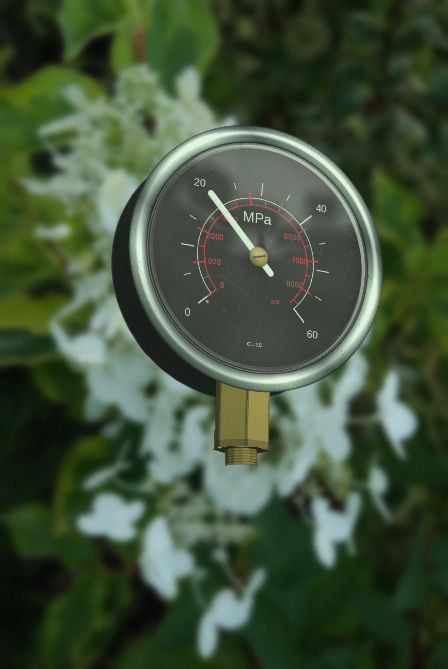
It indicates 20 MPa
